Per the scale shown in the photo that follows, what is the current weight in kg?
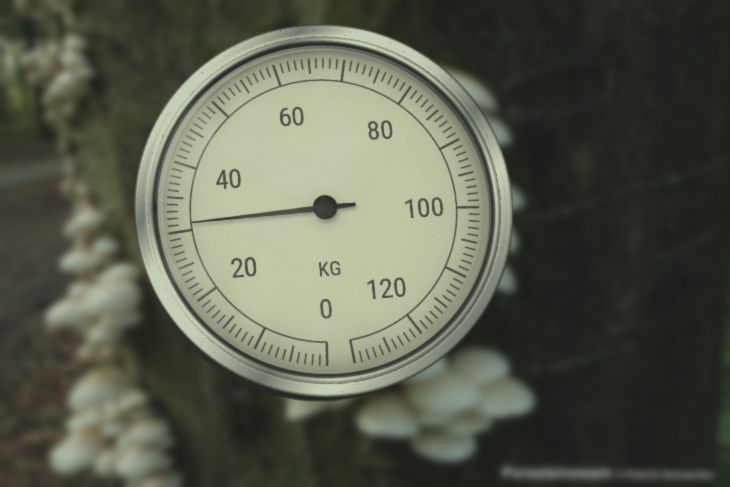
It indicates 31 kg
